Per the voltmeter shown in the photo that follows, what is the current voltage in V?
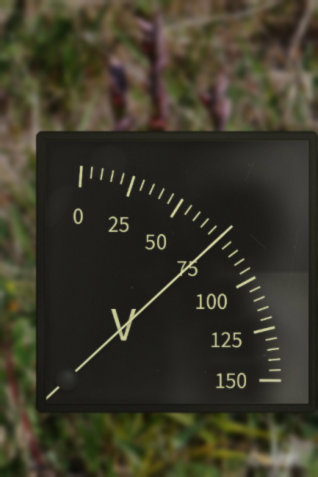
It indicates 75 V
